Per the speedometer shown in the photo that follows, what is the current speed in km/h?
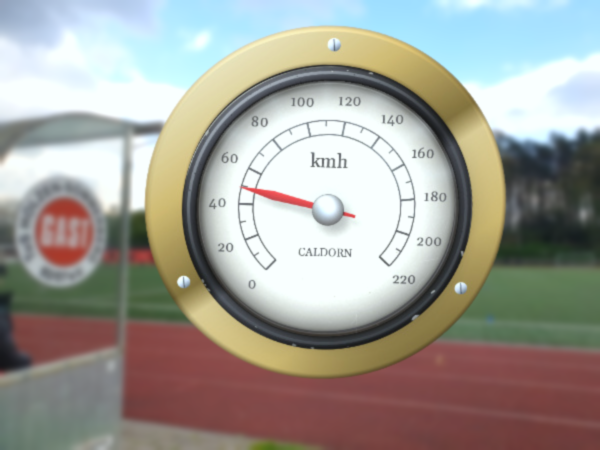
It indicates 50 km/h
